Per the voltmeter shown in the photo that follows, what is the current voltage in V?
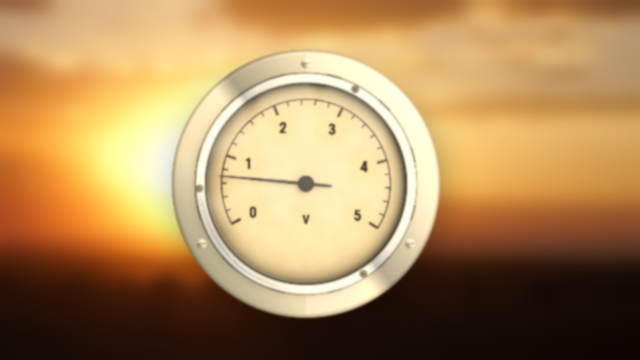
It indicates 0.7 V
